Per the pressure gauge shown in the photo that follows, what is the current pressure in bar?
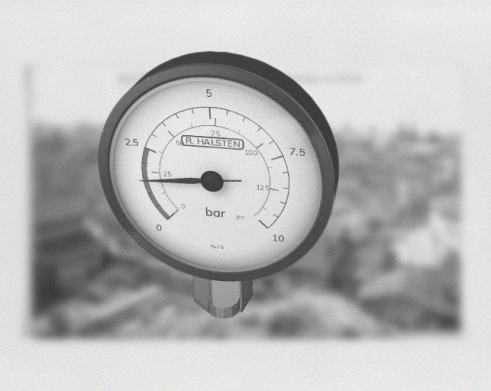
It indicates 1.5 bar
